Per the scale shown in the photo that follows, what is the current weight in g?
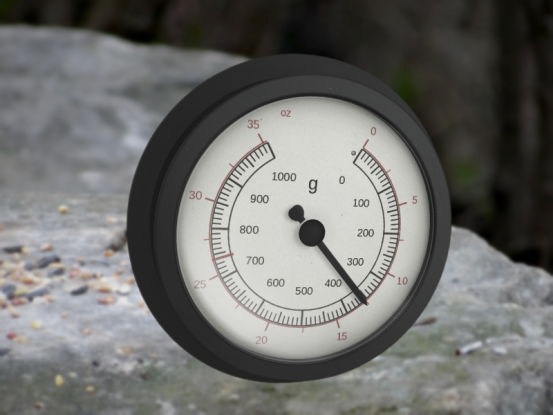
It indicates 360 g
